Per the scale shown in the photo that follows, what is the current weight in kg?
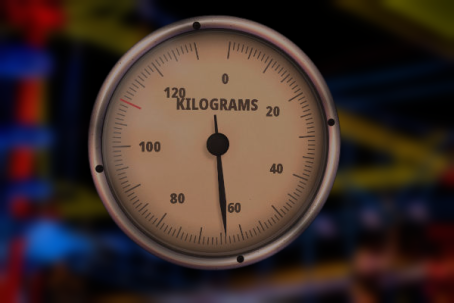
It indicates 64 kg
